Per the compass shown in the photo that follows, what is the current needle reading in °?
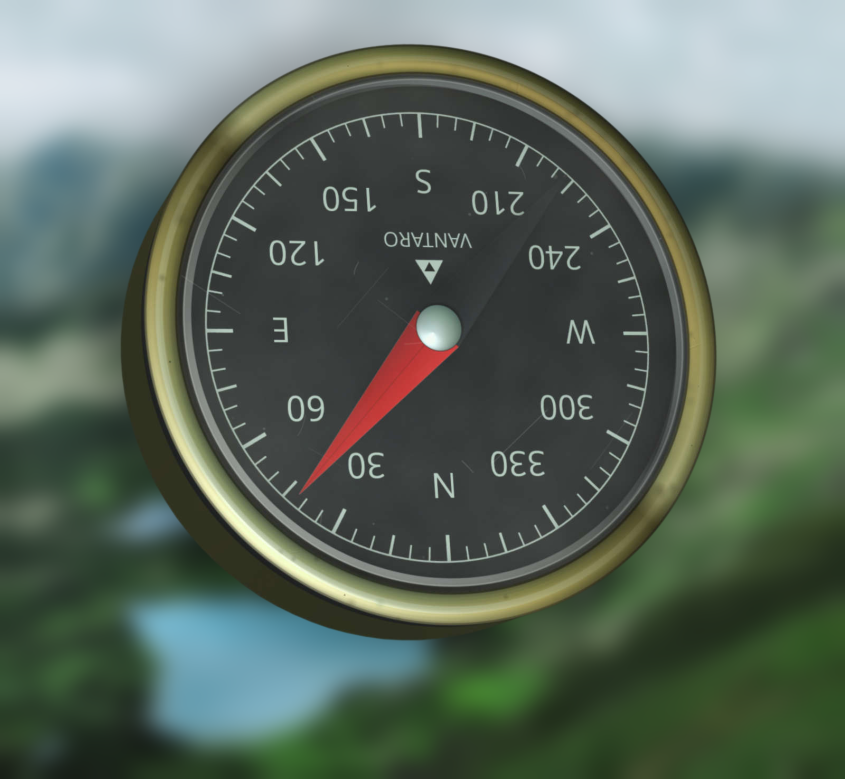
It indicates 42.5 °
